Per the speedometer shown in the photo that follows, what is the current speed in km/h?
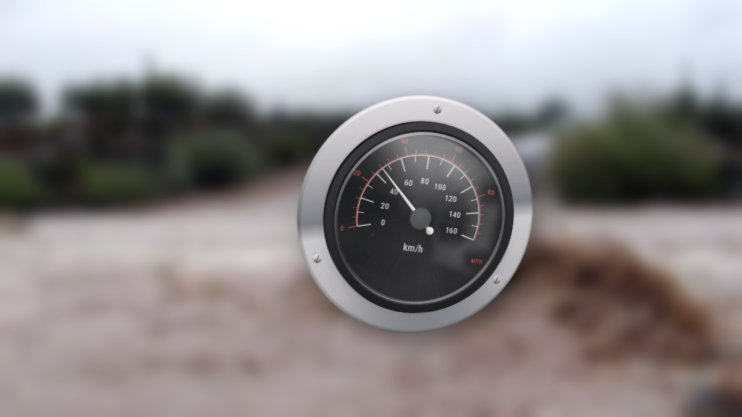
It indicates 45 km/h
